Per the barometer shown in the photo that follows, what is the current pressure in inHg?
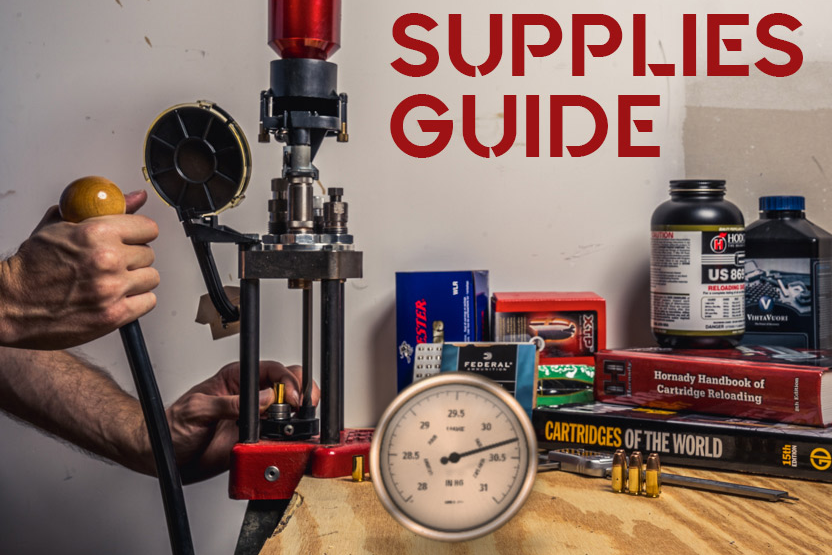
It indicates 30.3 inHg
